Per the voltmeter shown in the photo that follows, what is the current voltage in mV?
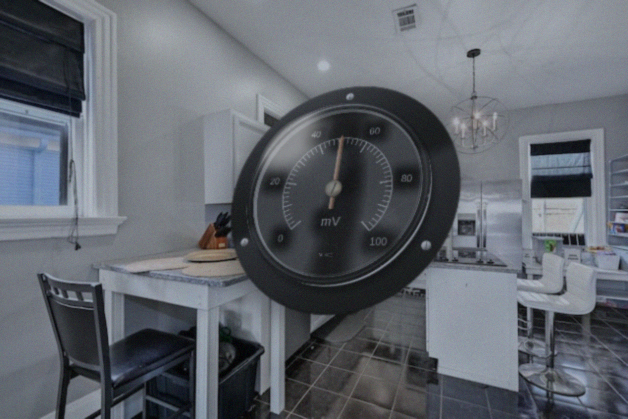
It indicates 50 mV
